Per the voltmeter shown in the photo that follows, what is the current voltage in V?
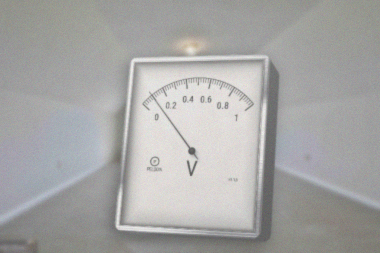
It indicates 0.1 V
